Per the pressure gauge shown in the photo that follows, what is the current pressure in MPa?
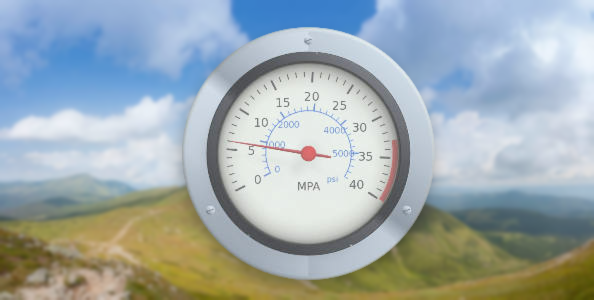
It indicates 6 MPa
